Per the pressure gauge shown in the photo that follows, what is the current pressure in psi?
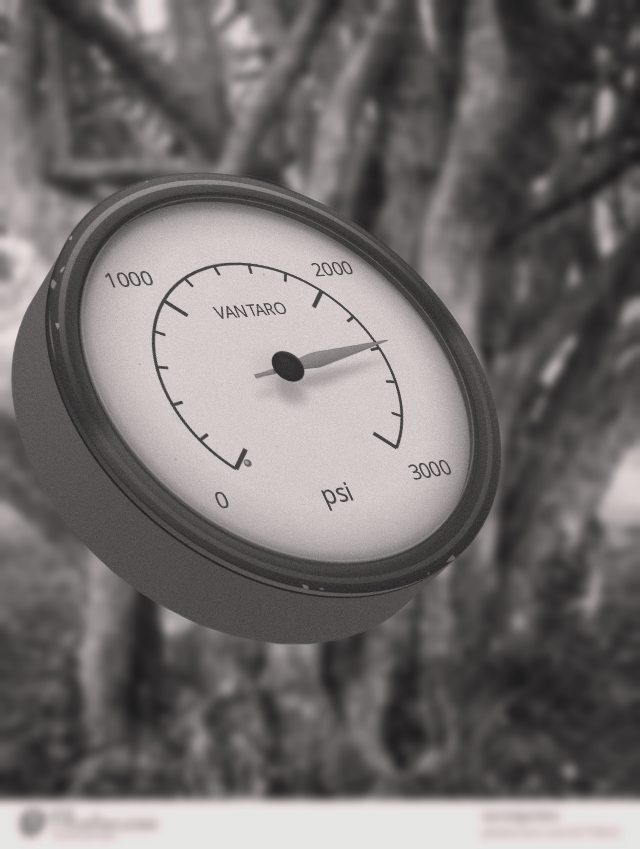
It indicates 2400 psi
